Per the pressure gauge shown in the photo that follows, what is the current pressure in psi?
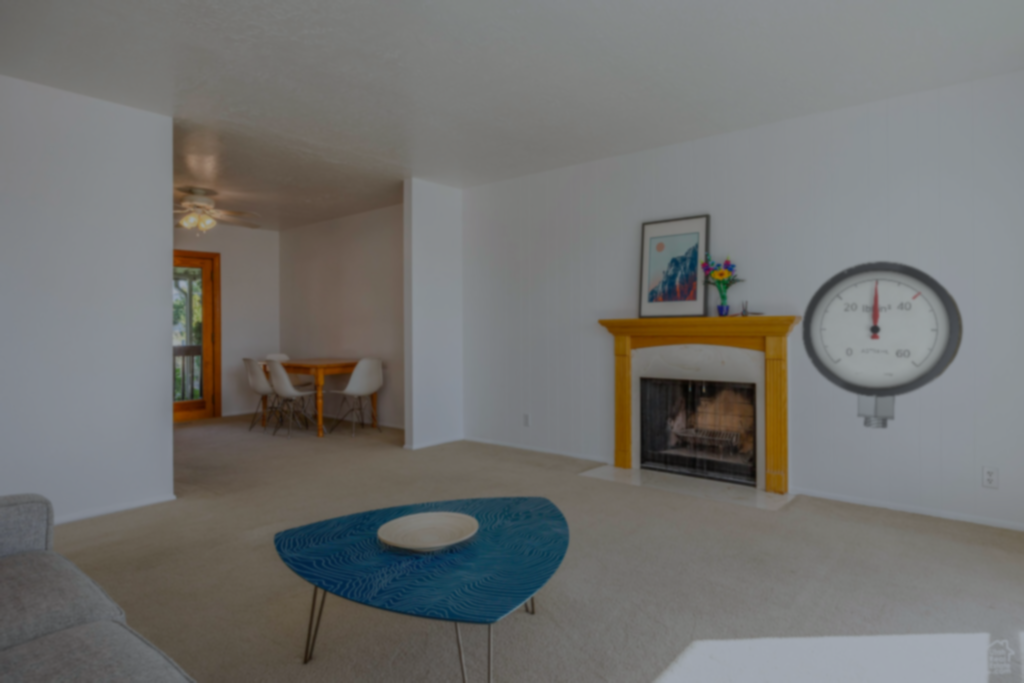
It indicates 30 psi
